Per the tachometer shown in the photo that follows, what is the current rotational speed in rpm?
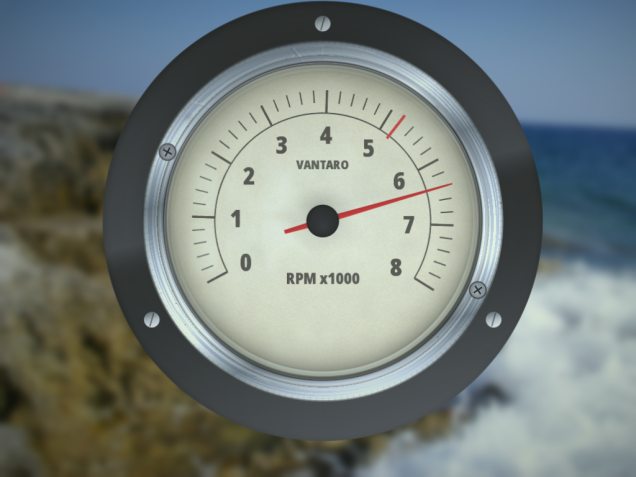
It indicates 6400 rpm
